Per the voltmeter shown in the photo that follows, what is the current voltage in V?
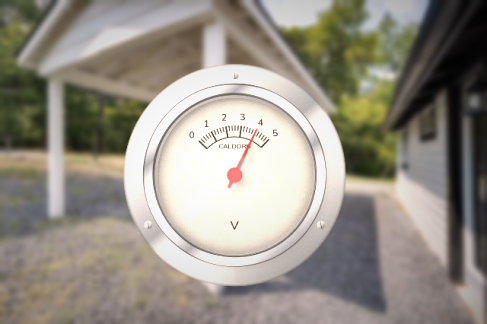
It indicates 4 V
